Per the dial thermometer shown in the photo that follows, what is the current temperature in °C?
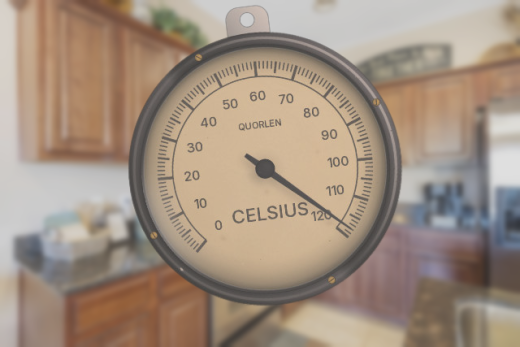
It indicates 118 °C
